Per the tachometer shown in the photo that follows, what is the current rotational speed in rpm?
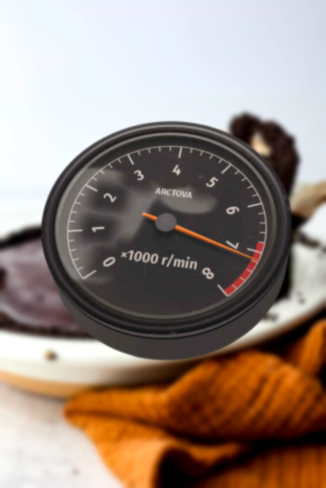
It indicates 7200 rpm
